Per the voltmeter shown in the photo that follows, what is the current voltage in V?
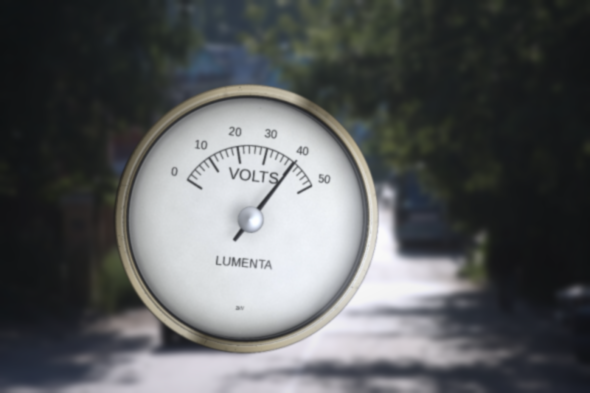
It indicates 40 V
